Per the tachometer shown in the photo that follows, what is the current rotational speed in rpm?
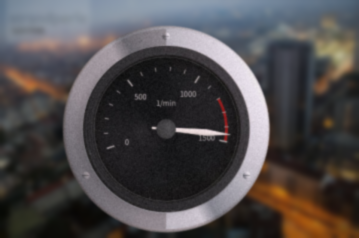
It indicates 1450 rpm
